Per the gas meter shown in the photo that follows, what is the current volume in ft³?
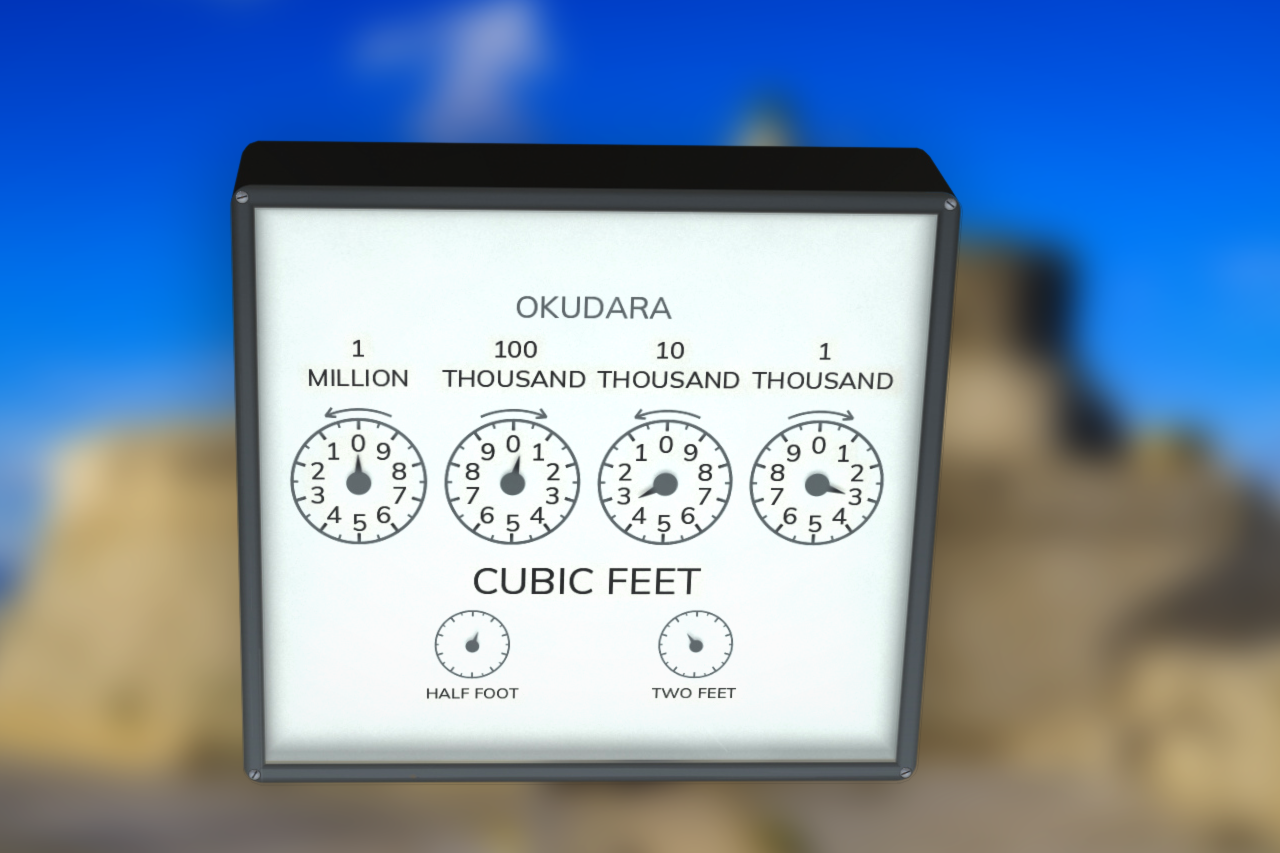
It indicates 3300 ft³
